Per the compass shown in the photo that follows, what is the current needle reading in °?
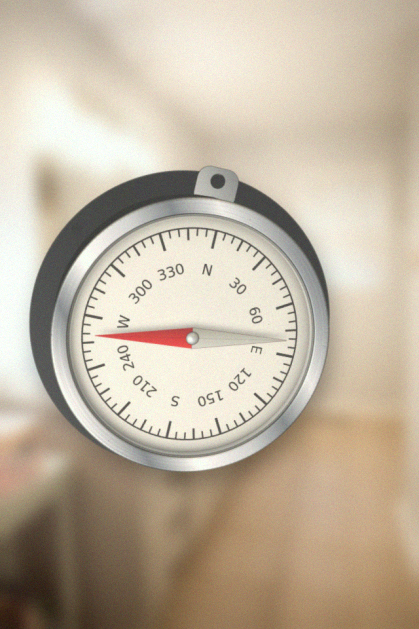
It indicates 260 °
